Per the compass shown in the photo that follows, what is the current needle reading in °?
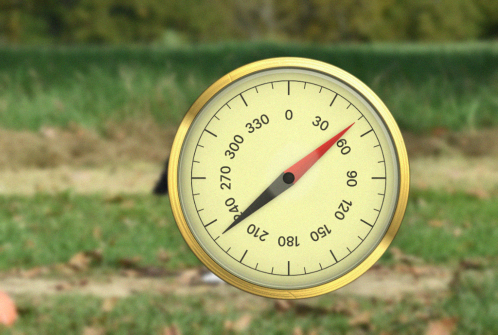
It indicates 50 °
